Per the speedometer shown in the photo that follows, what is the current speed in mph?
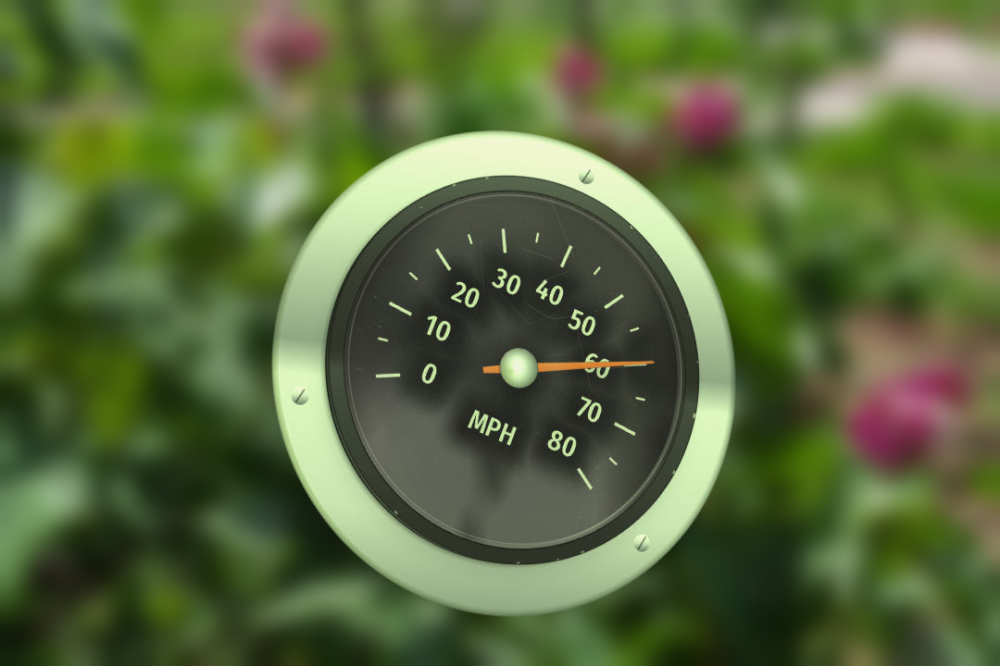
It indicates 60 mph
